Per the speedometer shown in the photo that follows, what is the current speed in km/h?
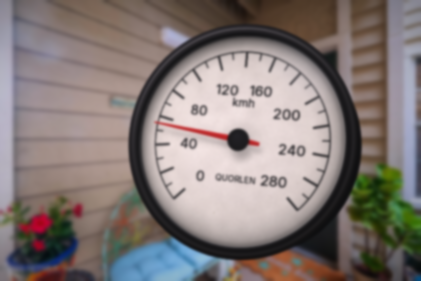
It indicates 55 km/h
